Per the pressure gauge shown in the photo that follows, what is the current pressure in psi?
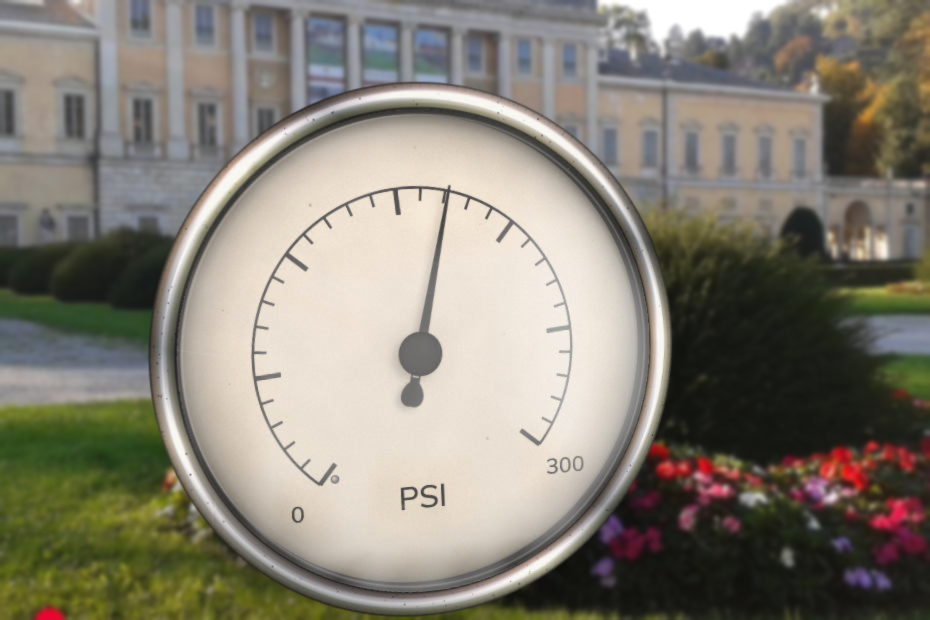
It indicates 170 psi
